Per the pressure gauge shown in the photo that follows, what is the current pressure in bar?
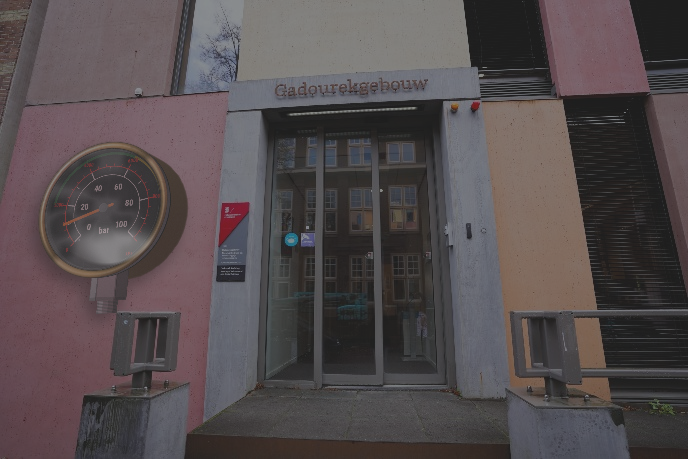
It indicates 10 bar
